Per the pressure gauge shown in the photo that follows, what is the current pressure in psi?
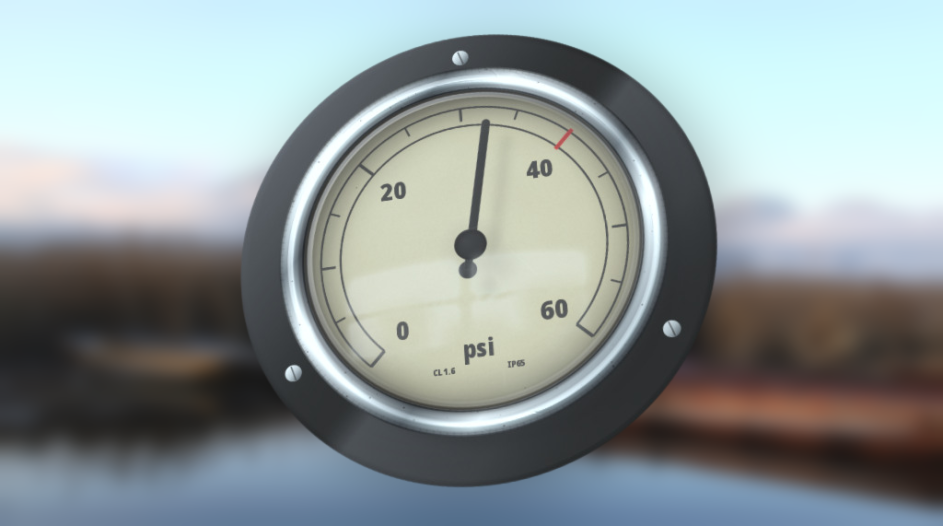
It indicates 32.5 psi
